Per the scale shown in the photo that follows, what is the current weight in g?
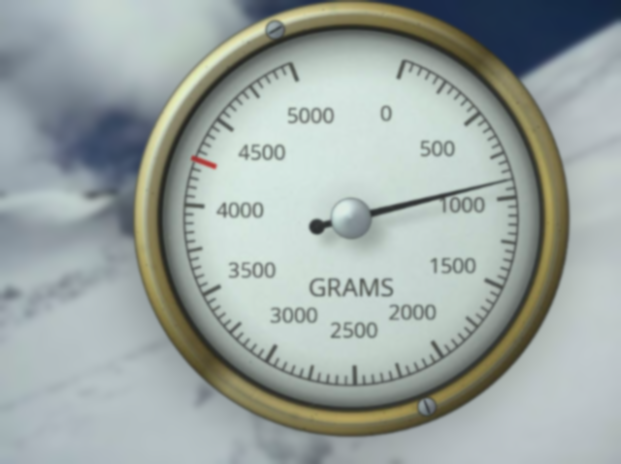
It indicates 900 g
